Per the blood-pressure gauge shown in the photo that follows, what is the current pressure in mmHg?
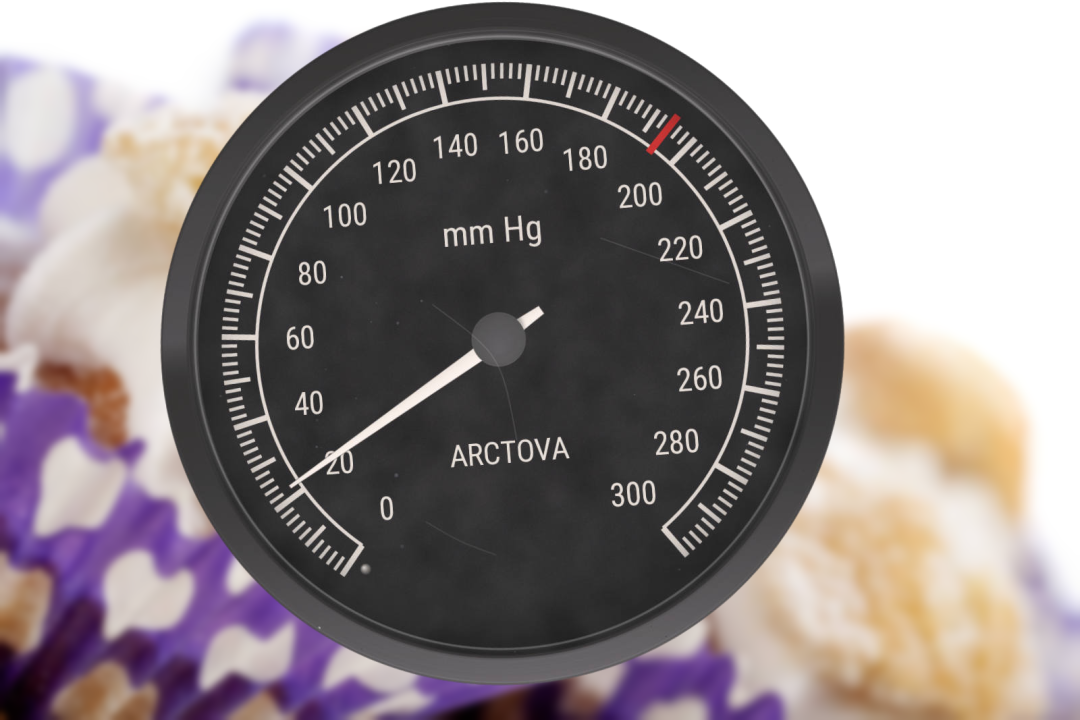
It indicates 22 mmHg
